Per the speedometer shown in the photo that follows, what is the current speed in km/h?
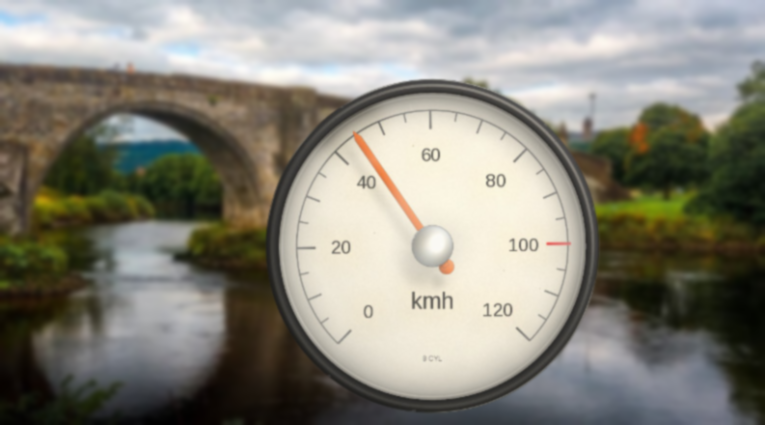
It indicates 45 km/h
